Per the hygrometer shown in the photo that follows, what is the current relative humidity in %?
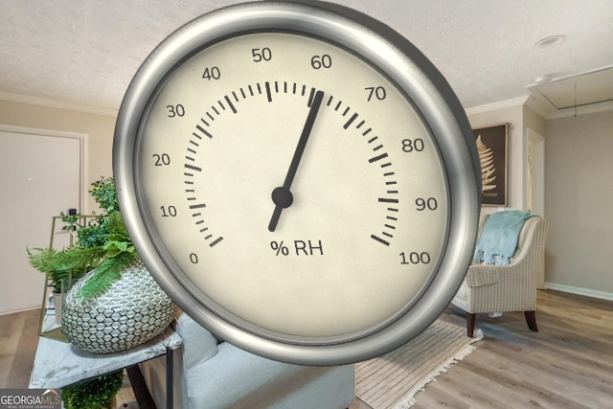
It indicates 62 %
